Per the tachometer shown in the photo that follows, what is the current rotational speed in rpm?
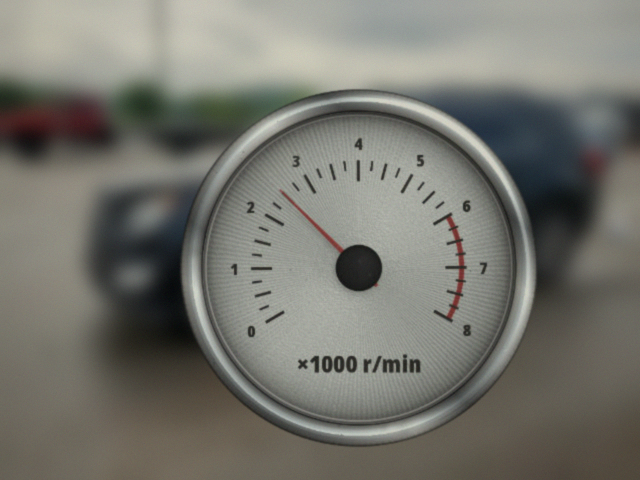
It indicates 2500 rpm
